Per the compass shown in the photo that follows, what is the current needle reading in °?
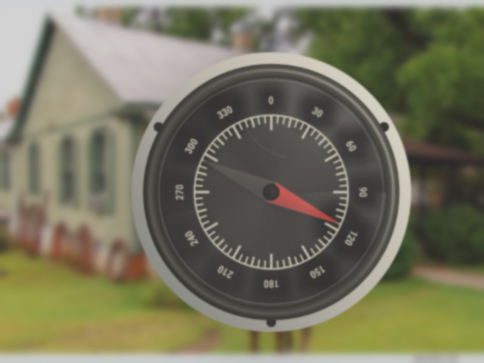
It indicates 115 °
